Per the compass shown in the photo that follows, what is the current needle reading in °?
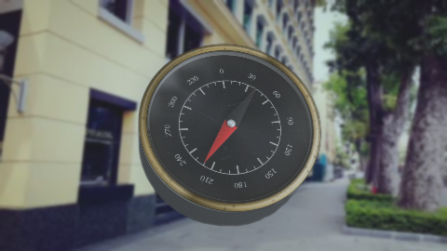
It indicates 220 °
